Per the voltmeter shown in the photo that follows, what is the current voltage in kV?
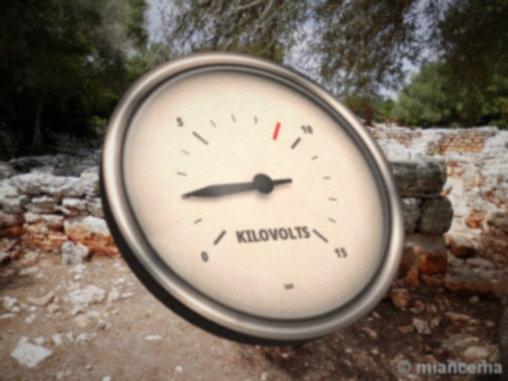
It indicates 2 kV
